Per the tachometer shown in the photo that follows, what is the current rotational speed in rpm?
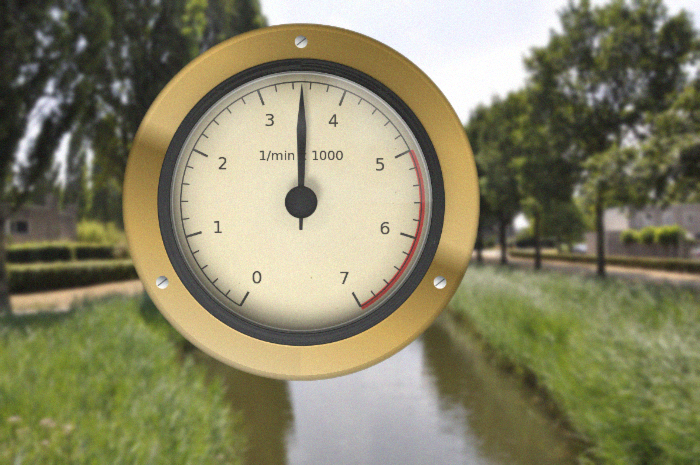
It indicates 3500 rpm
